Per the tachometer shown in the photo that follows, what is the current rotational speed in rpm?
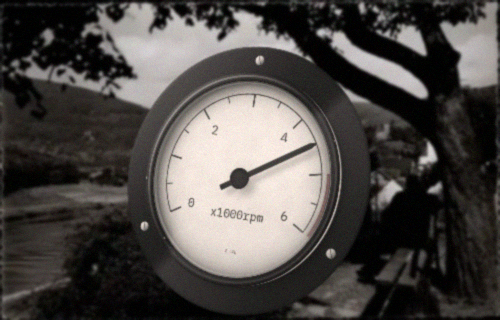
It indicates 4500 rpm
